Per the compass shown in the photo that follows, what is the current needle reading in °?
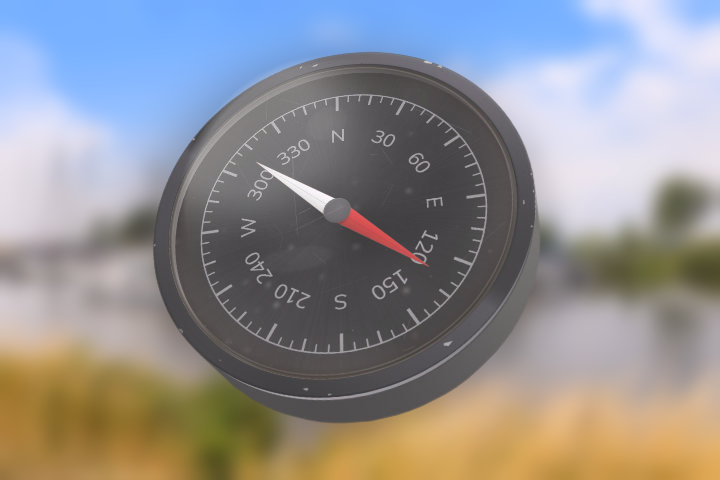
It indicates 130 °
